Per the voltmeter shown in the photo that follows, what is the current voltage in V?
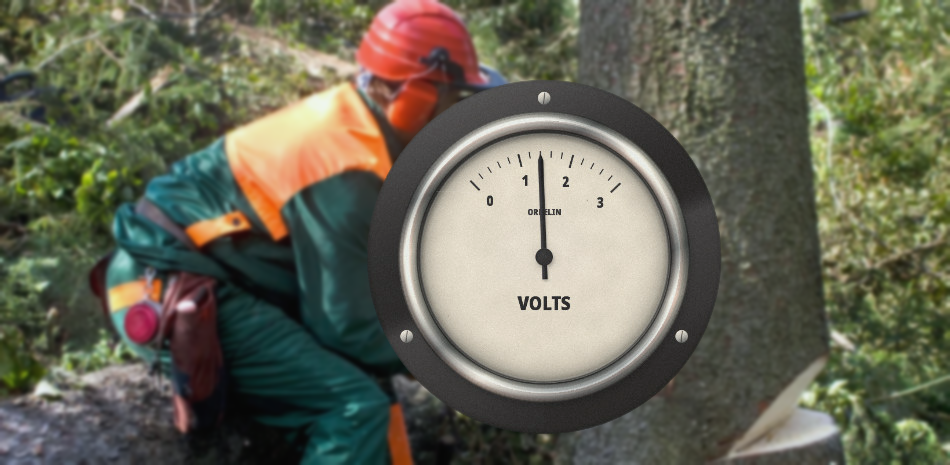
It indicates 1.4 V
